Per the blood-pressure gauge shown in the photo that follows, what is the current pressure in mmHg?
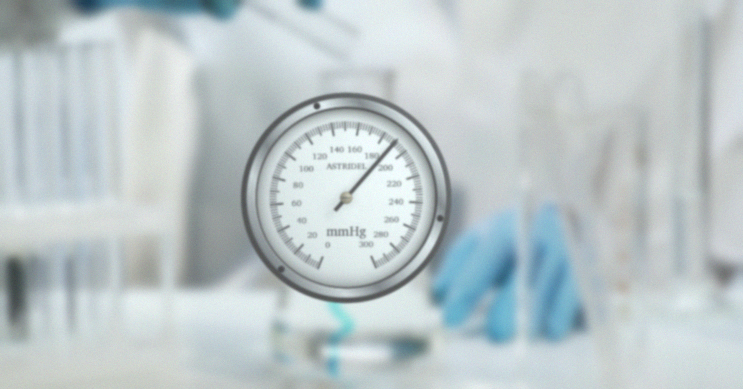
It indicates 190 mmHg
